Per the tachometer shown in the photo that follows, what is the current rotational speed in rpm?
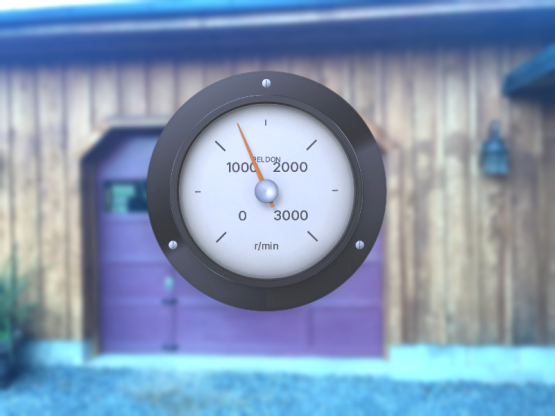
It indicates 1250 rpm
